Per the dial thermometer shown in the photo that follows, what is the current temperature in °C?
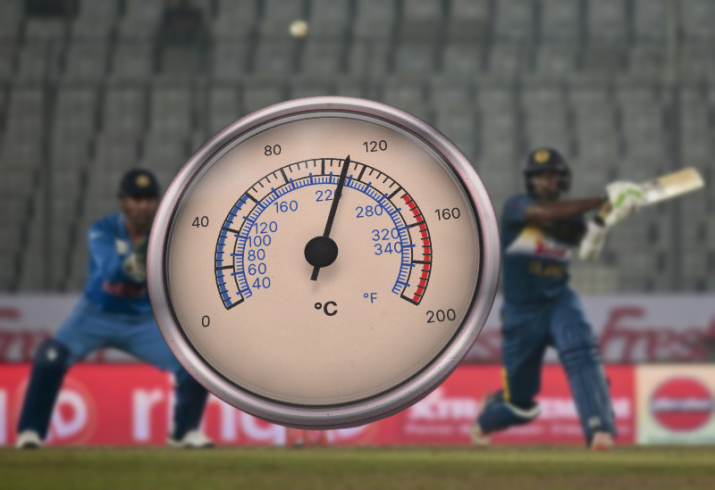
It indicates 112 °C
